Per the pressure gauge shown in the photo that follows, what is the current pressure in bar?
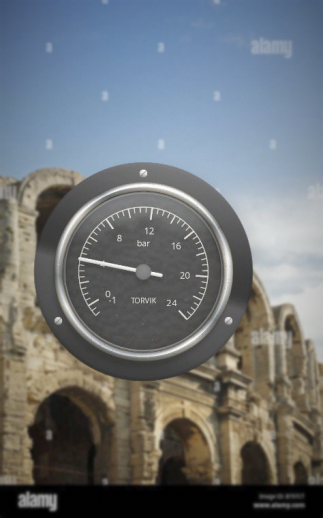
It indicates 4 bar
